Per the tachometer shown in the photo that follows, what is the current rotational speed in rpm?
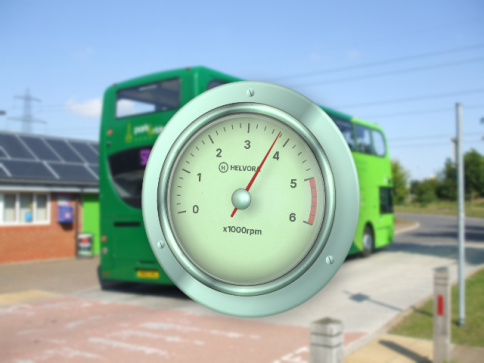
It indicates 3800 rpm
